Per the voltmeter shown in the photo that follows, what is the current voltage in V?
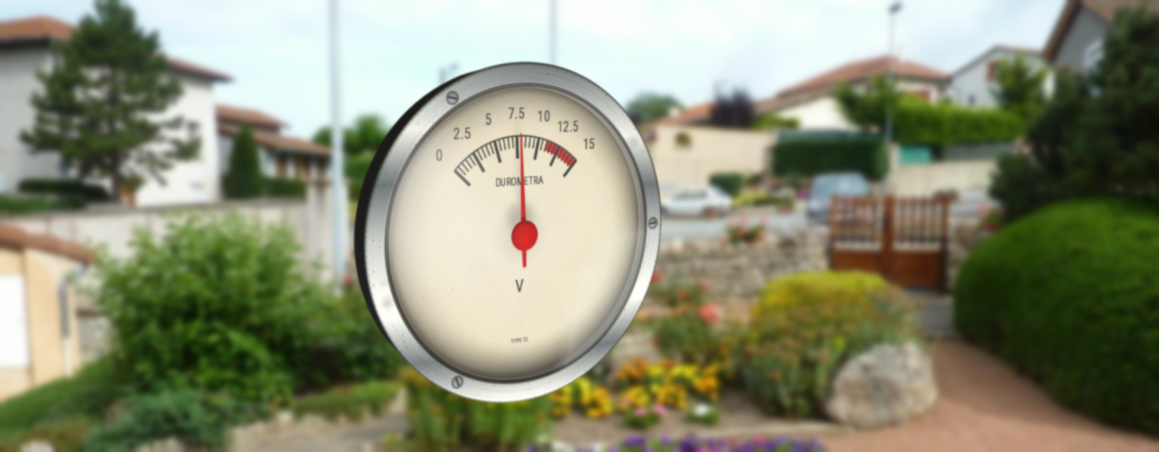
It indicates 7.5 V
